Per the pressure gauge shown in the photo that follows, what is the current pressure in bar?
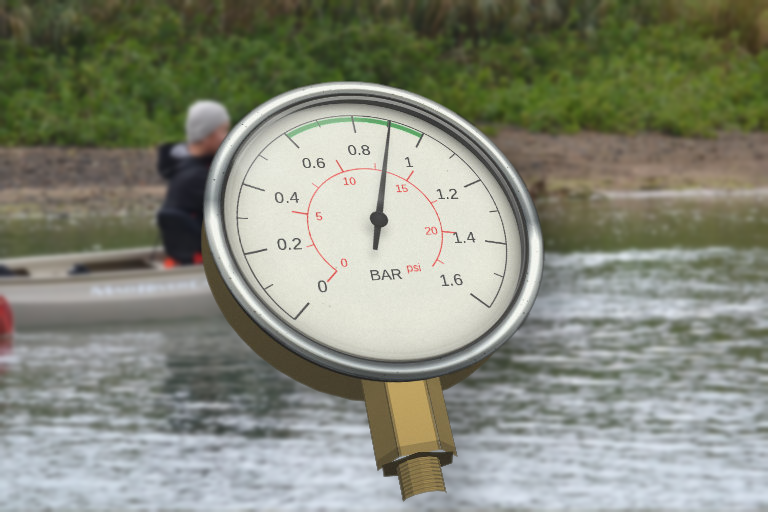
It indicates 0.9 bar
